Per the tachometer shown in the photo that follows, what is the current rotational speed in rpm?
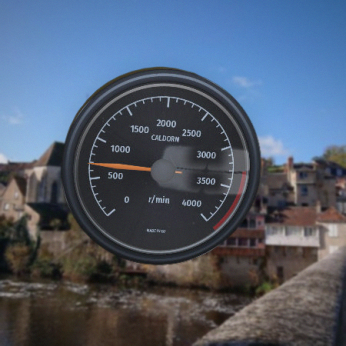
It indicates 700 rpm
